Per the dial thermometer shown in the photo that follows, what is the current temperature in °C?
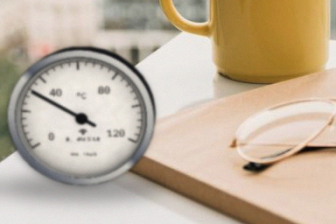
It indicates 32 °C
